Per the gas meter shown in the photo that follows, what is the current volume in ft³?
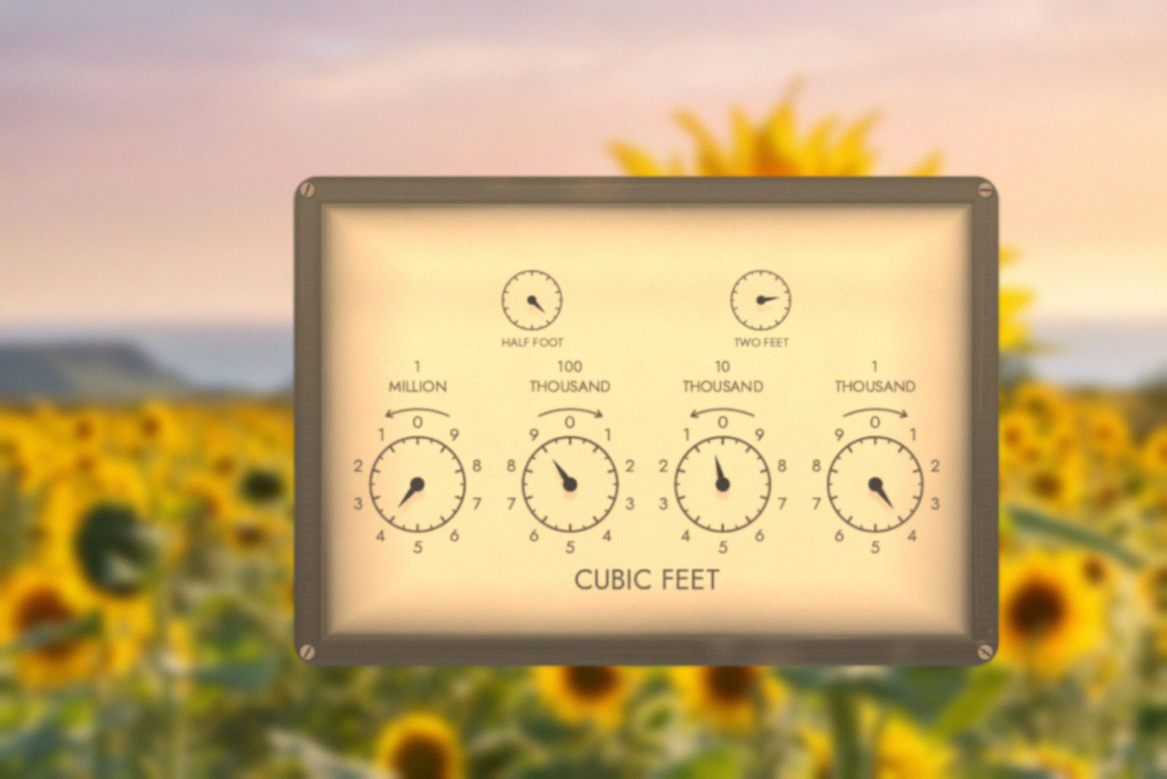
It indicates 390400 ft³
